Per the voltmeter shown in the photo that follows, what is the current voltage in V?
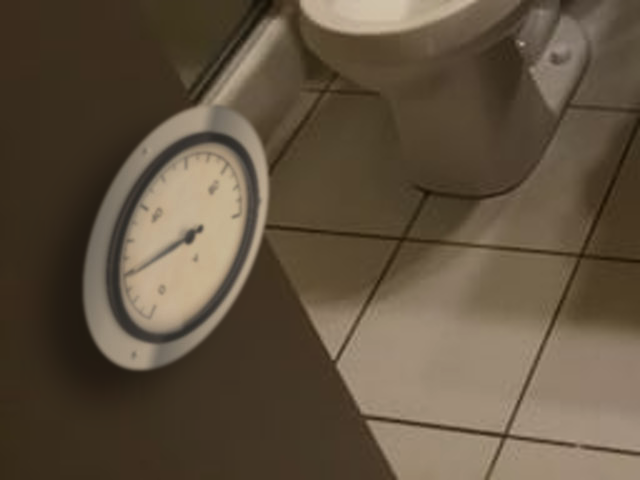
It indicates 20 V
